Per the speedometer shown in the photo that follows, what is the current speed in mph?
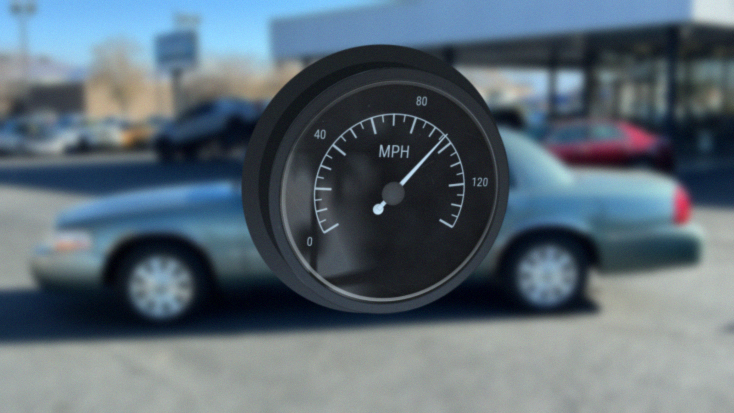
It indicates 95 mph
